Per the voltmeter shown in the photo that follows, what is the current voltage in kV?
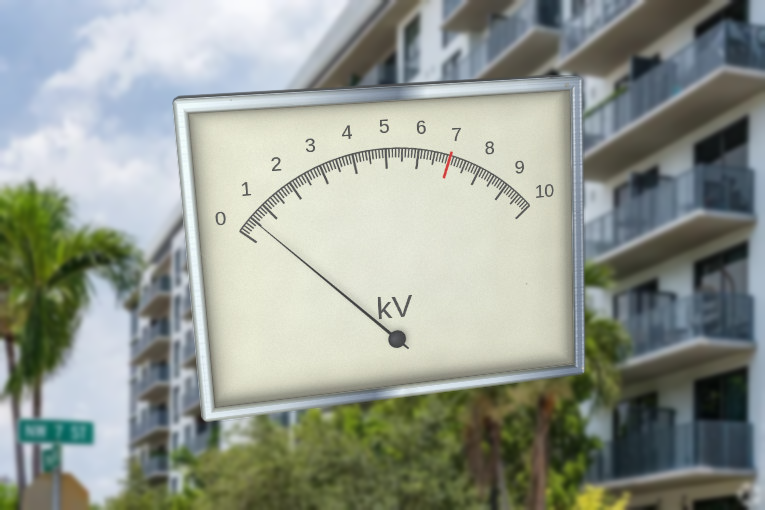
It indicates 0.5 kV
